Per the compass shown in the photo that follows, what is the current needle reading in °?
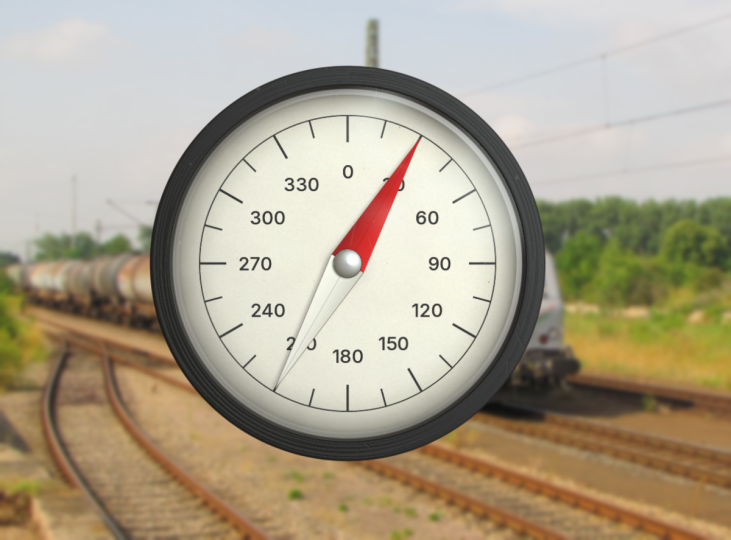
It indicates 30 °
